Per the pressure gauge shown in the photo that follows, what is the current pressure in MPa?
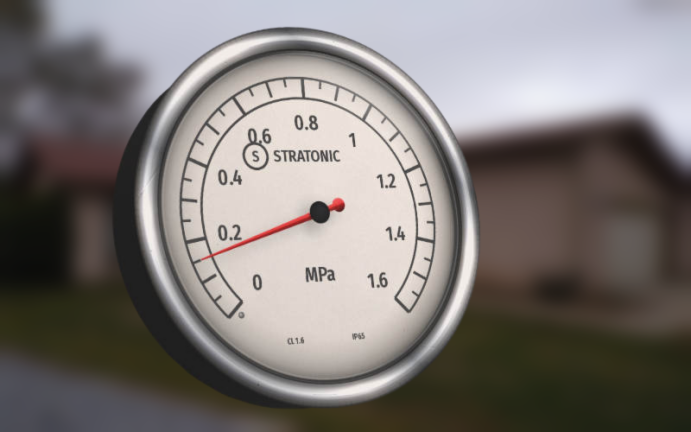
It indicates 0.15 MPa
